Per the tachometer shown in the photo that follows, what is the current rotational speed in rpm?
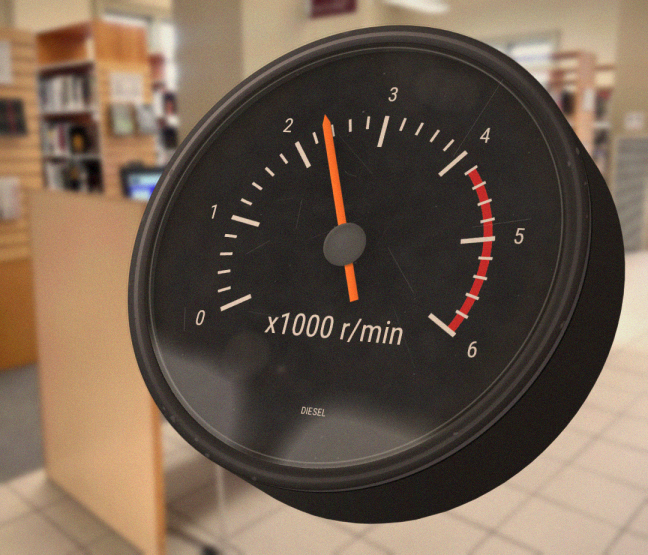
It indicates 2400 rpm
